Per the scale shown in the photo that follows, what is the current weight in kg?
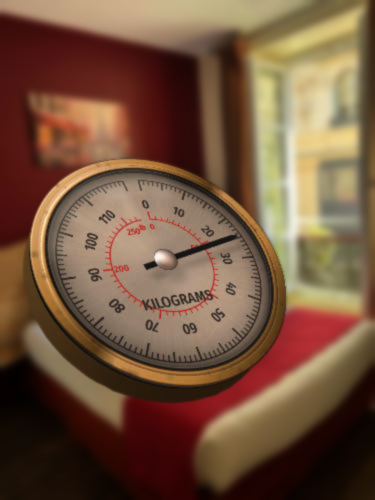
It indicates 25 kg
